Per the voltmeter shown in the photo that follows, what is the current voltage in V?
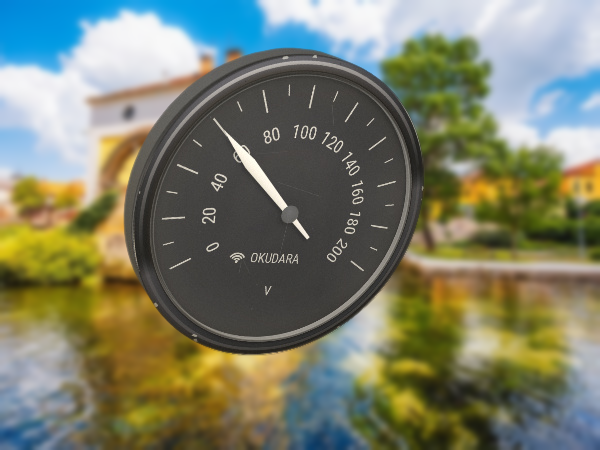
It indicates 60 V
